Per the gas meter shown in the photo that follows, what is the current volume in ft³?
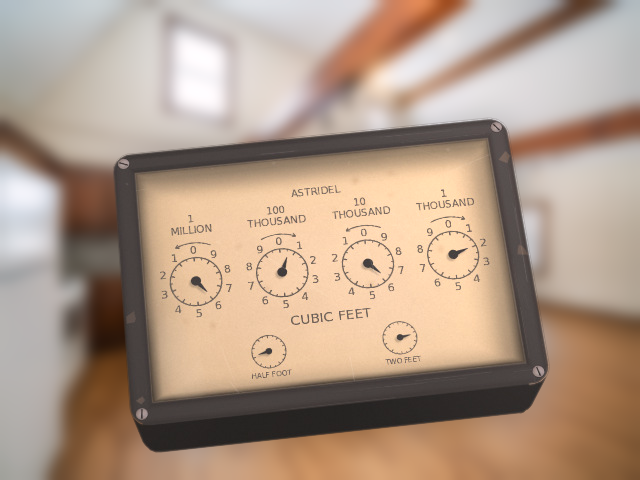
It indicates 606200 ft³
